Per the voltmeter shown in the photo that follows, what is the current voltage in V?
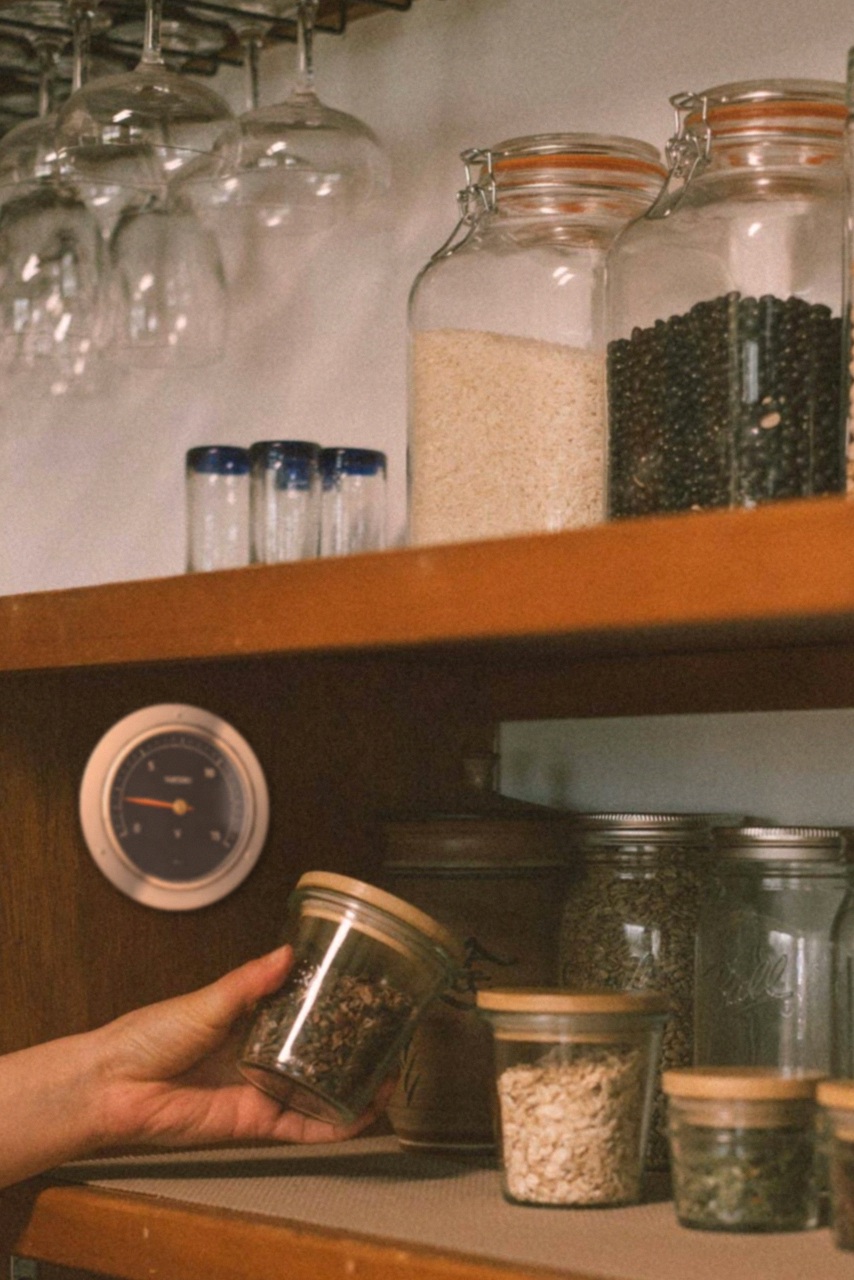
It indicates 2 V
